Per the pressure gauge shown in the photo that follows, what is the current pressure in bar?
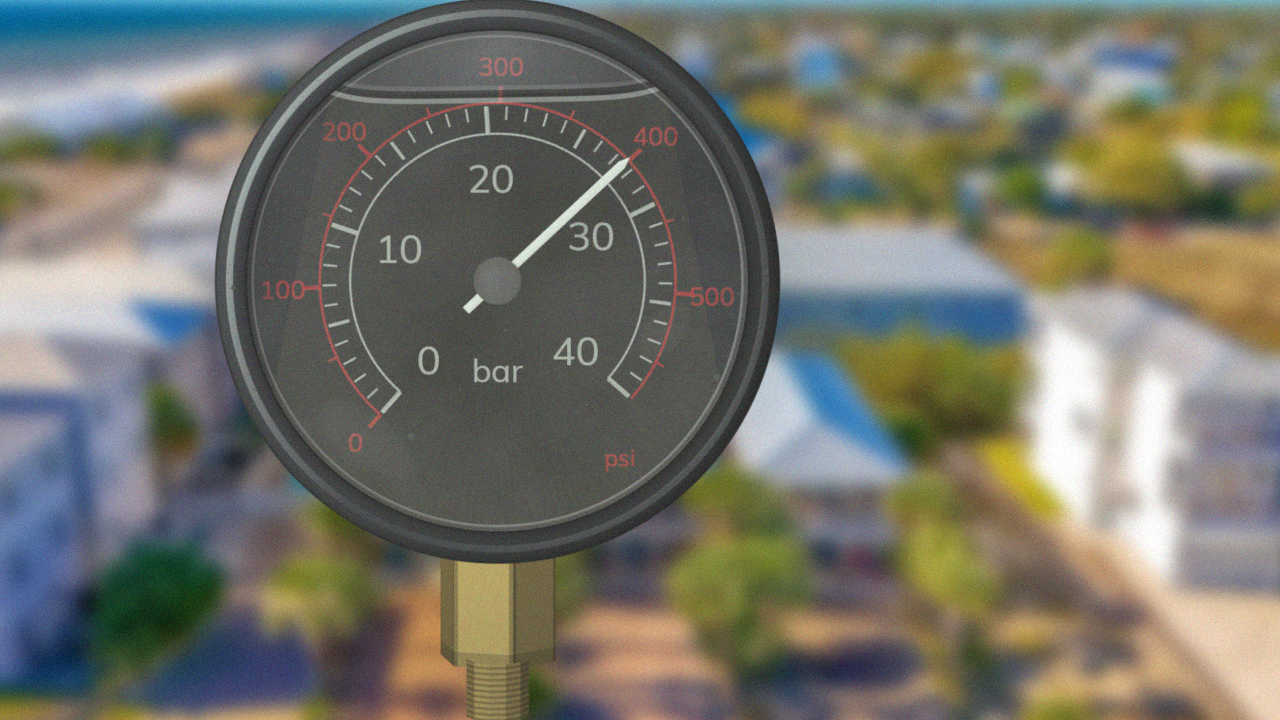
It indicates 27.5 bar
